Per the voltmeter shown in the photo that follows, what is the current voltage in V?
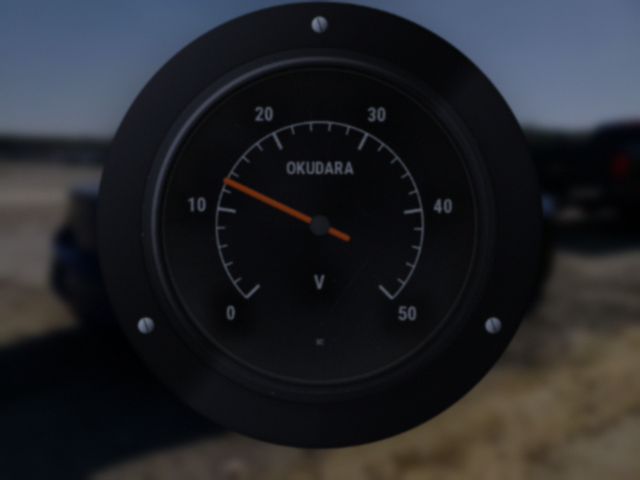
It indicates 13 V
